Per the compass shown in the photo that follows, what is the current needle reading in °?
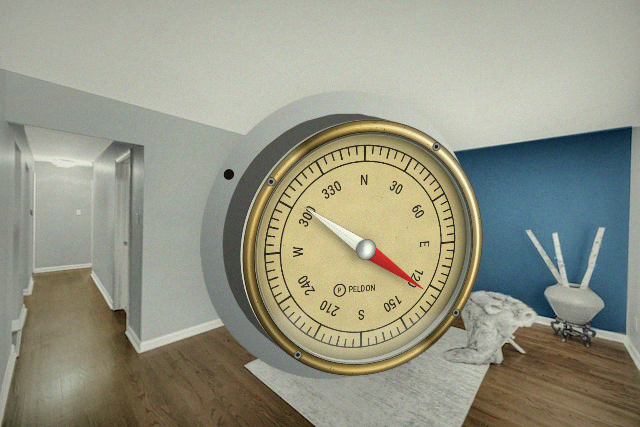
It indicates 125 °
